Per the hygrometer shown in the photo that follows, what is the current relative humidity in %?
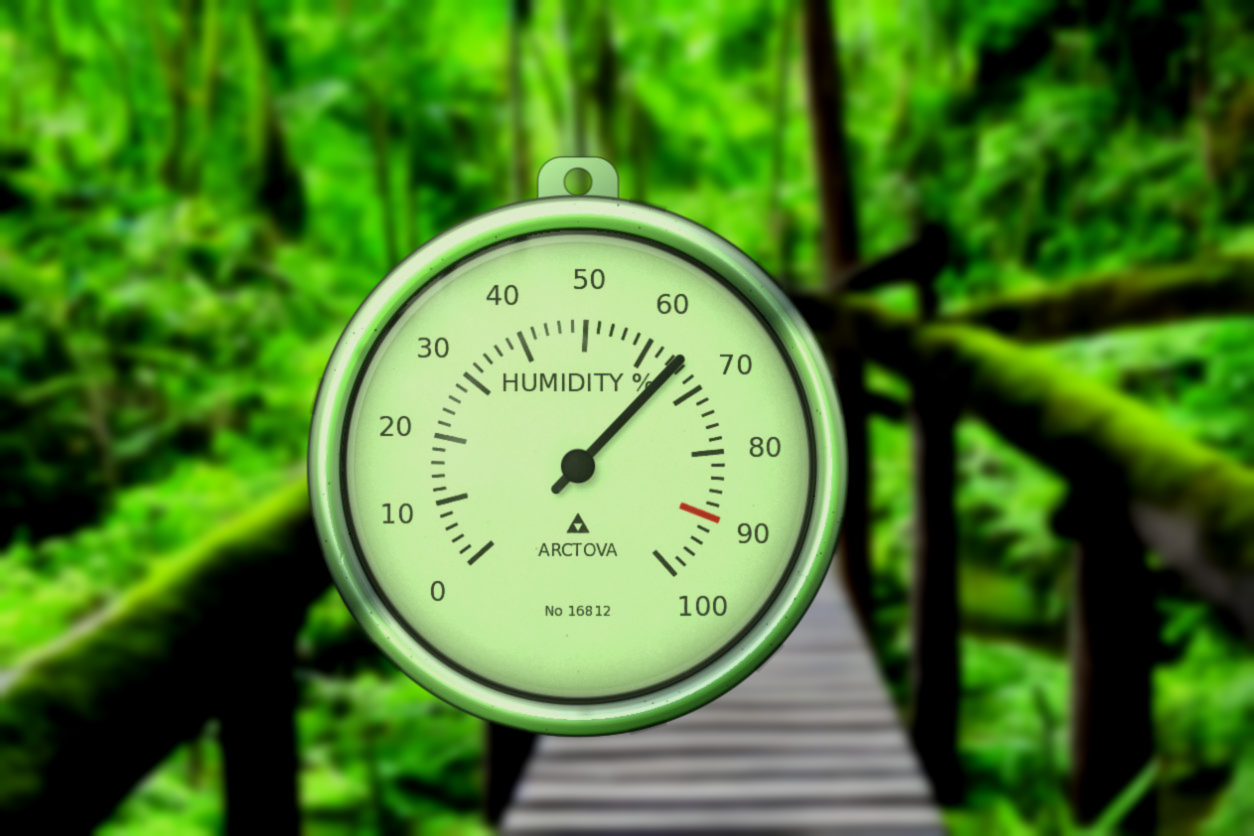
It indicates 65 %
